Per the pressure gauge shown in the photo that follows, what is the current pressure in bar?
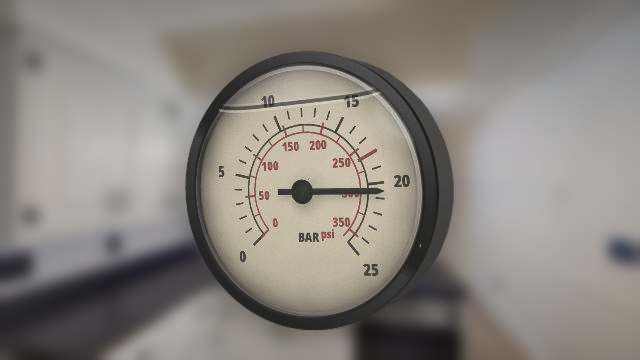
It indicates 20.5 bar
